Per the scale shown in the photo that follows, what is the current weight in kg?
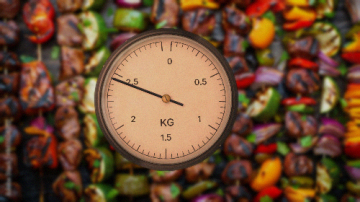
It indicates 2.45 kg
